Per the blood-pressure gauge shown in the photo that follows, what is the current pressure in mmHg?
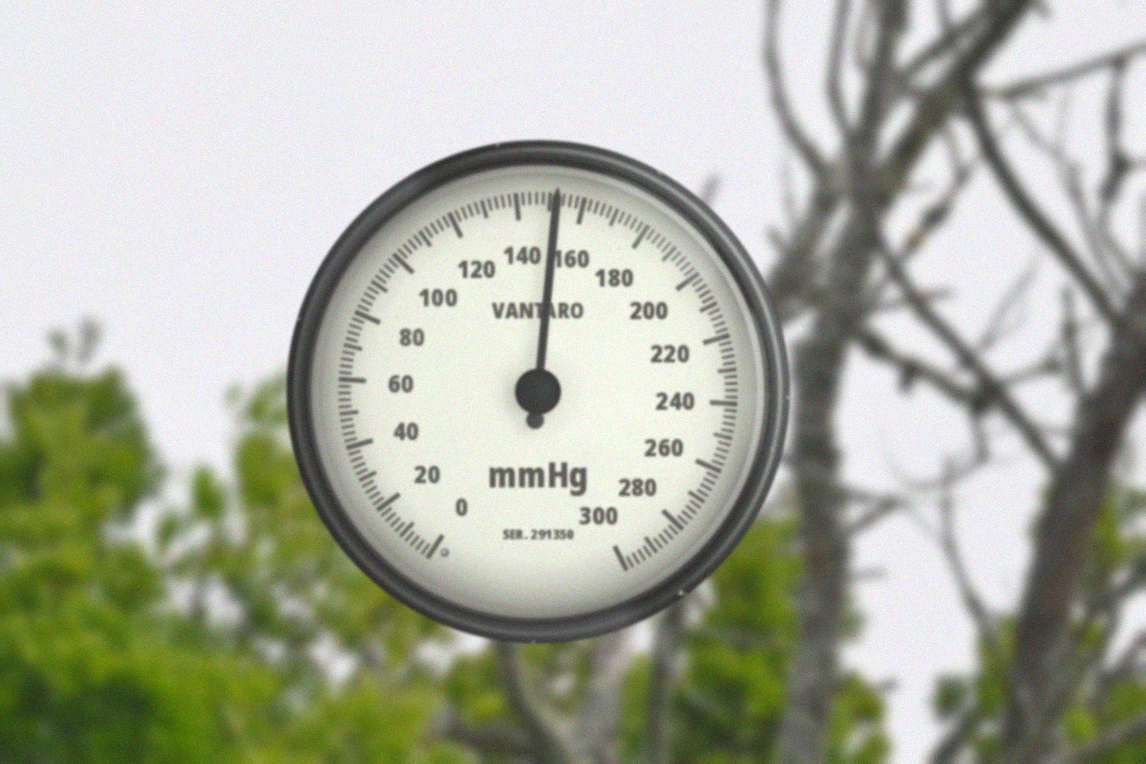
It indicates 152 mmHg
